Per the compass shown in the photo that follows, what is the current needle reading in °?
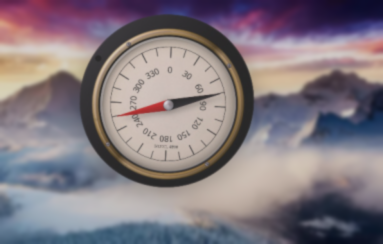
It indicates 255 °
